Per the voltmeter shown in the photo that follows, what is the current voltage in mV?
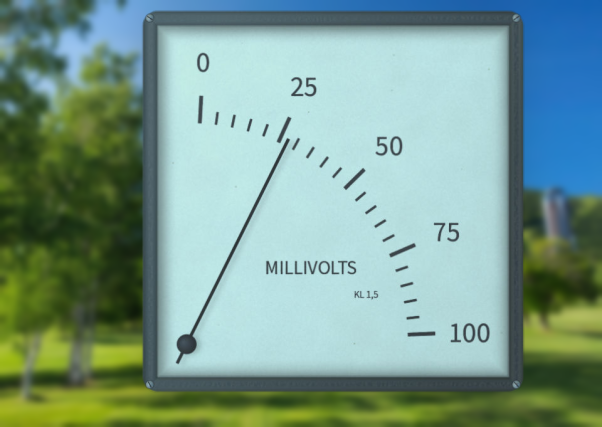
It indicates 27.5 mV
